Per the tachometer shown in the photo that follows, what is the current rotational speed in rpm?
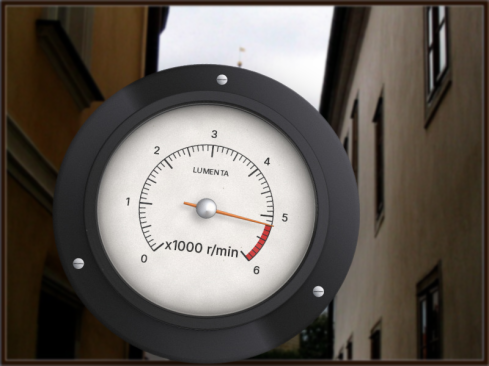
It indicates 5200 rpm
